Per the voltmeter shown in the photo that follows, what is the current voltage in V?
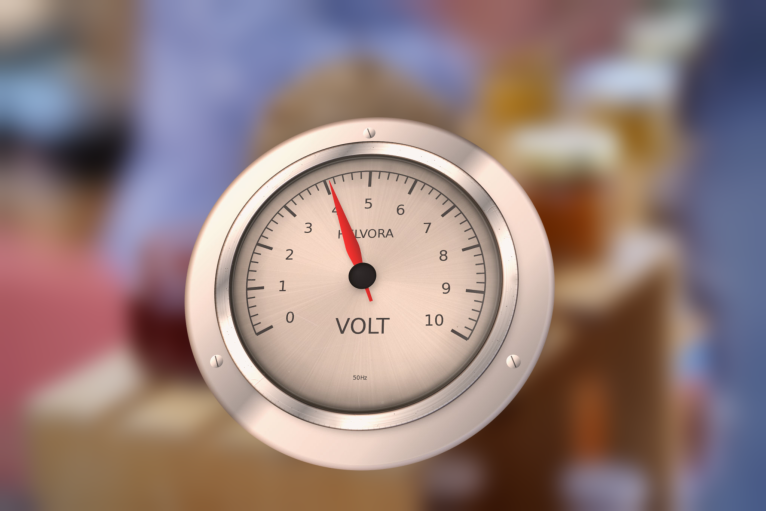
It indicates 4.1 V
